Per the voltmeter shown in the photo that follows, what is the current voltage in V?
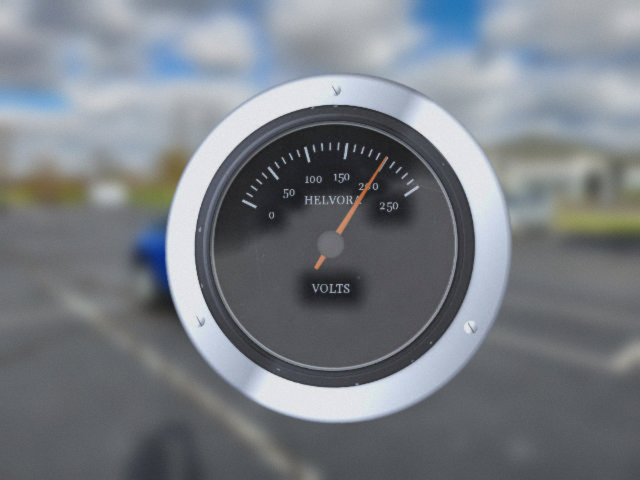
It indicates 200 V
